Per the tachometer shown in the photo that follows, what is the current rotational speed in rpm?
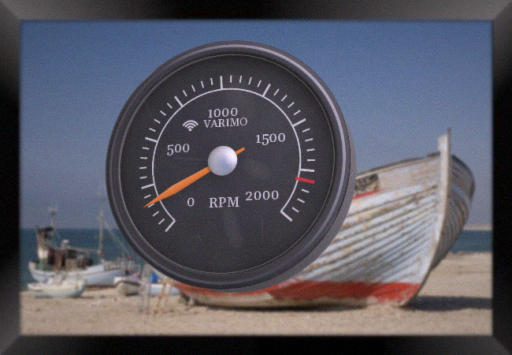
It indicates 150 rpm
